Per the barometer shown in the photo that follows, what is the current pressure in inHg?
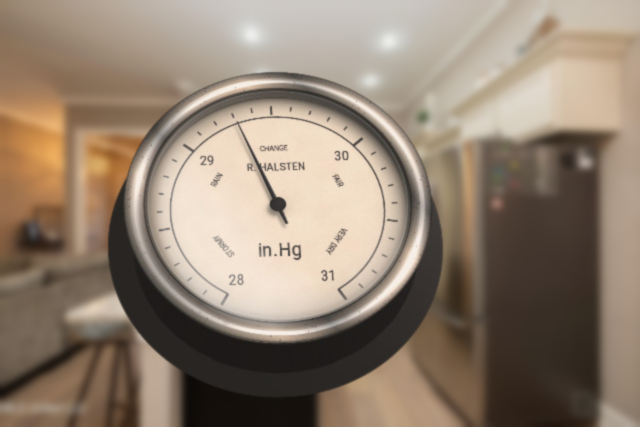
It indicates 29.3 inHg
